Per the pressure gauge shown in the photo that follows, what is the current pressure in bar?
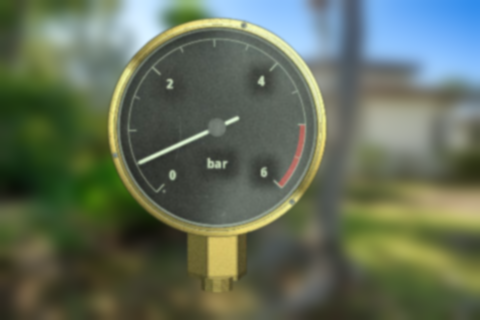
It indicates 0.5 bar
